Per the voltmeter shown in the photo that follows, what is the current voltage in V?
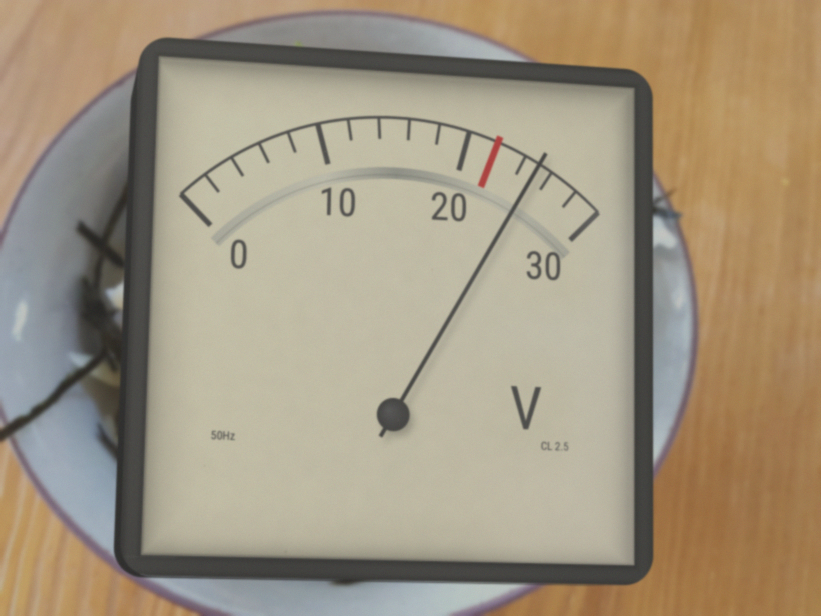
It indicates 25 V
